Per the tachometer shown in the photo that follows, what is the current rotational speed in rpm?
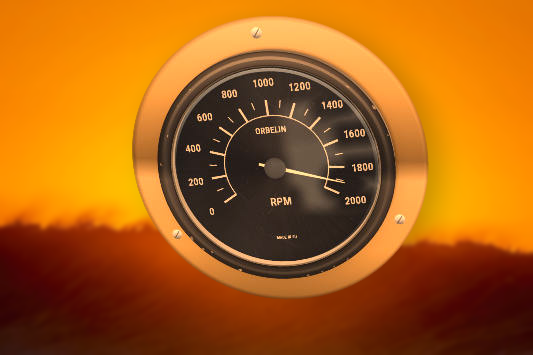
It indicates 1900 rpm
